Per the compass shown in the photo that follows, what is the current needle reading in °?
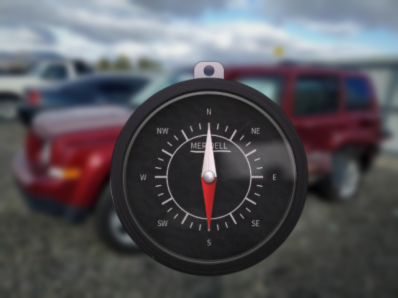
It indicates 180 °
